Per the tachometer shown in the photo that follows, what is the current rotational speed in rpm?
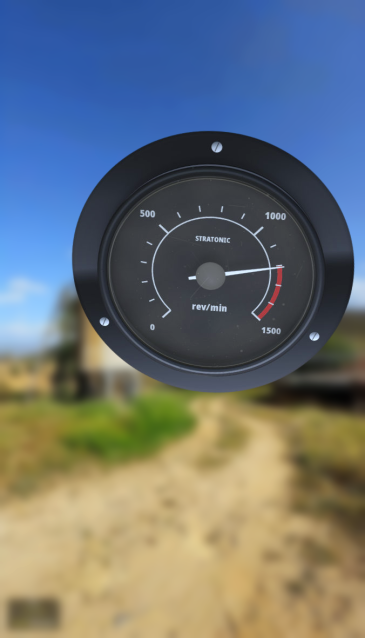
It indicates 1200 rpm
